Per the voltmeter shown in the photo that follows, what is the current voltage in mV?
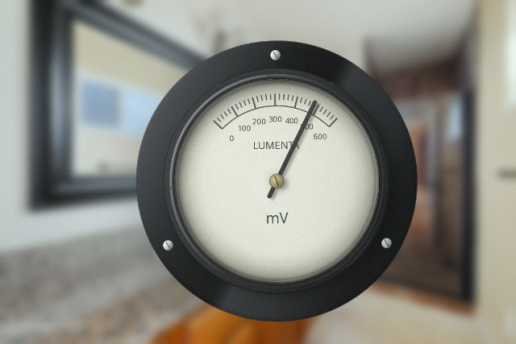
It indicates 480 mV
